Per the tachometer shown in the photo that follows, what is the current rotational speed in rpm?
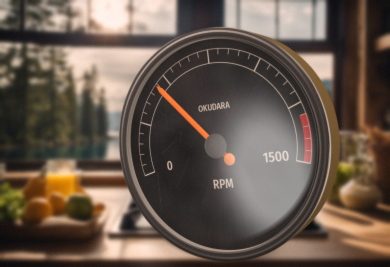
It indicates 450 rpm
